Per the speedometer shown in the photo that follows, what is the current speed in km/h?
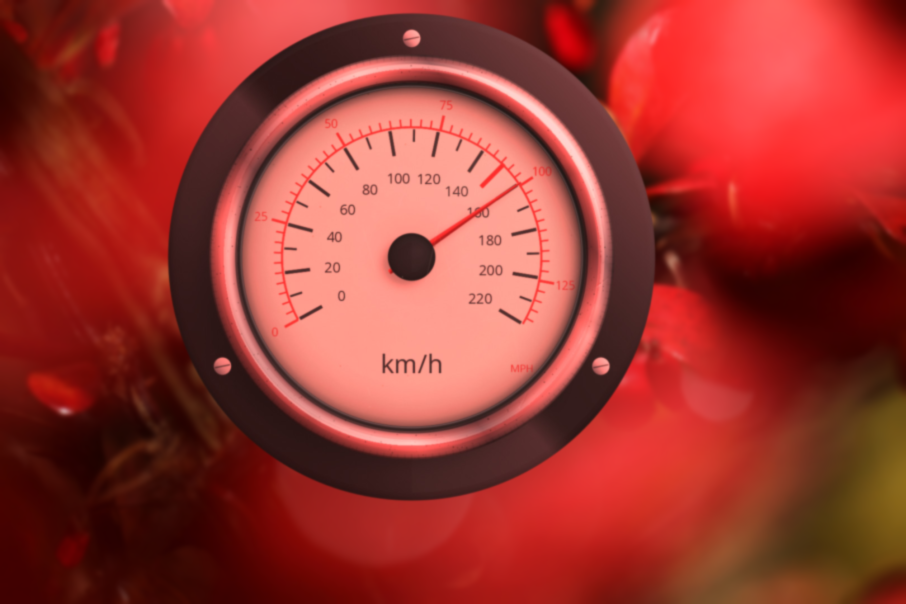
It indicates 160 km/h
